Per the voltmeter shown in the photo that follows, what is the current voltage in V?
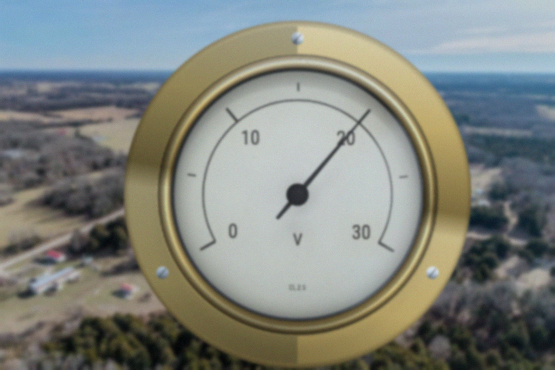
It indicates 20 V
